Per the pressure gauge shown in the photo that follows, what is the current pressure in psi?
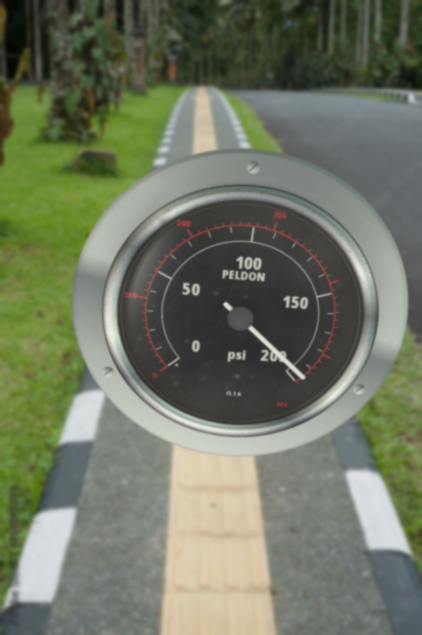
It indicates 195 psi
